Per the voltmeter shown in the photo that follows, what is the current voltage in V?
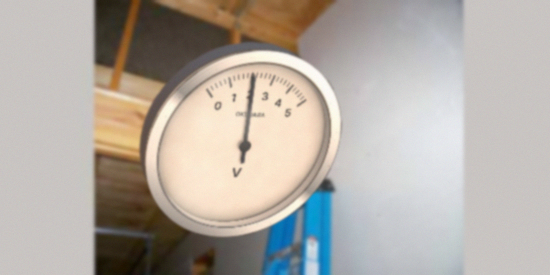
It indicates 2 V
